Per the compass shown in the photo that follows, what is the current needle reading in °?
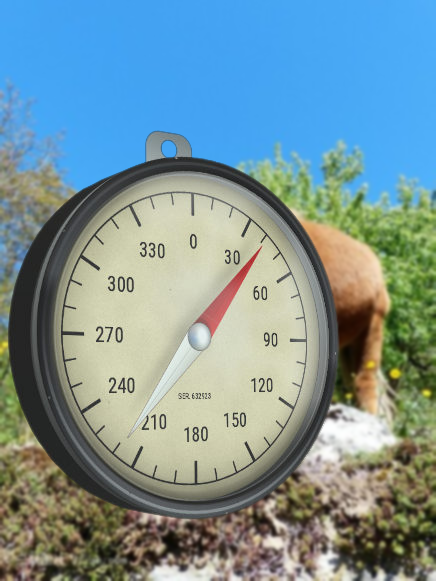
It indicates 40 °
